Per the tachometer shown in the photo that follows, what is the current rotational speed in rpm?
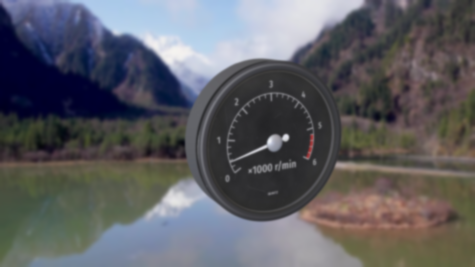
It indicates 400 rpm
